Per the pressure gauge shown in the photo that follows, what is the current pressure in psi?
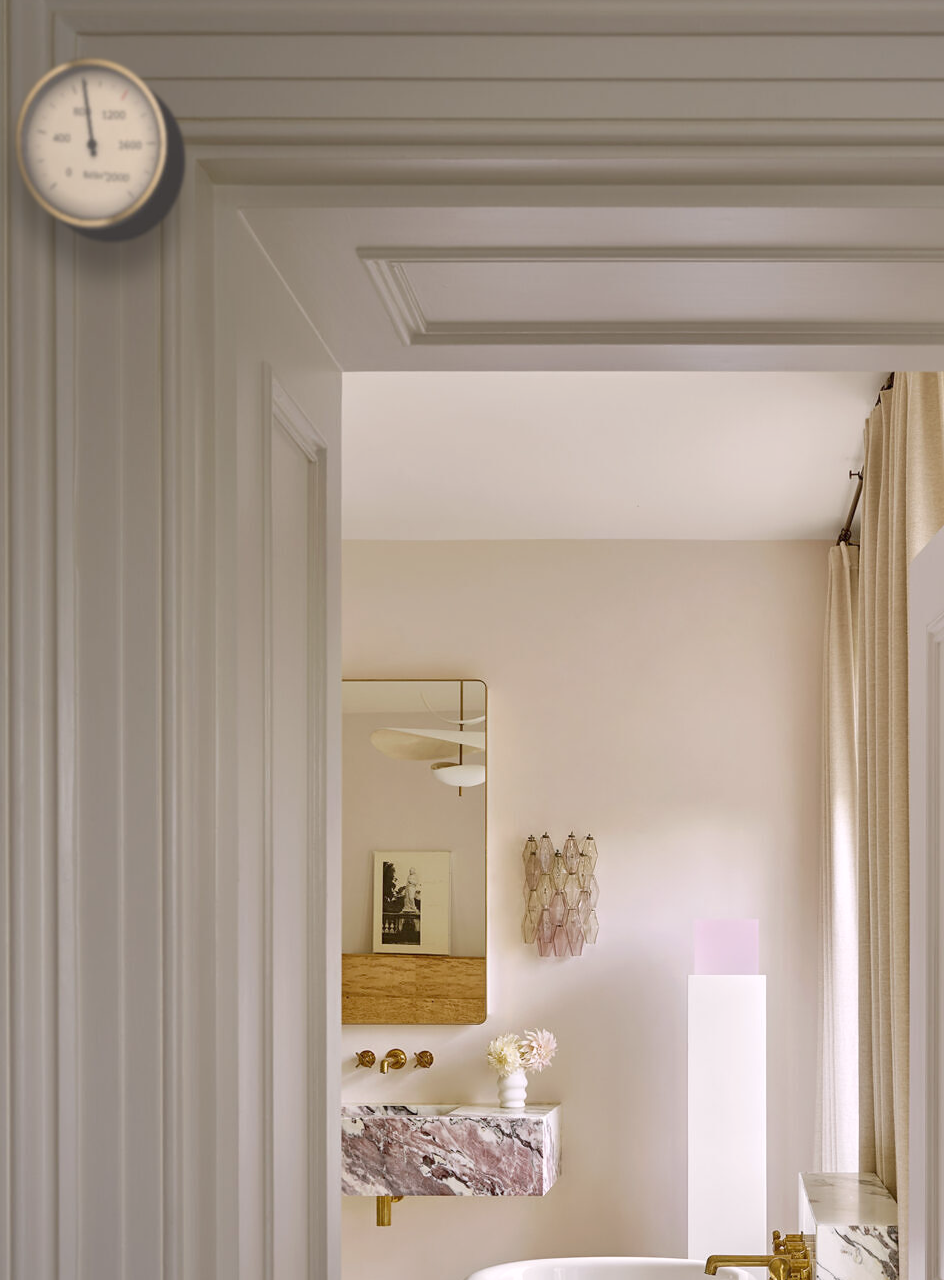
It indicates 900 psi
